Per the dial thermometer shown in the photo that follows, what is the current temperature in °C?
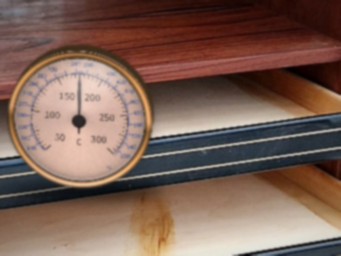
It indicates 175 °C
